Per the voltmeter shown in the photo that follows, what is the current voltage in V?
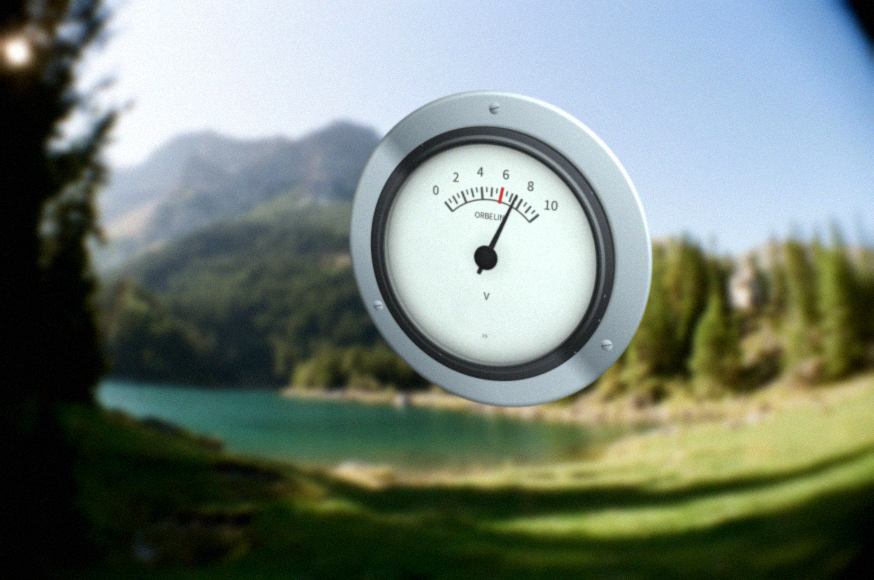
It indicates 7.5 V
